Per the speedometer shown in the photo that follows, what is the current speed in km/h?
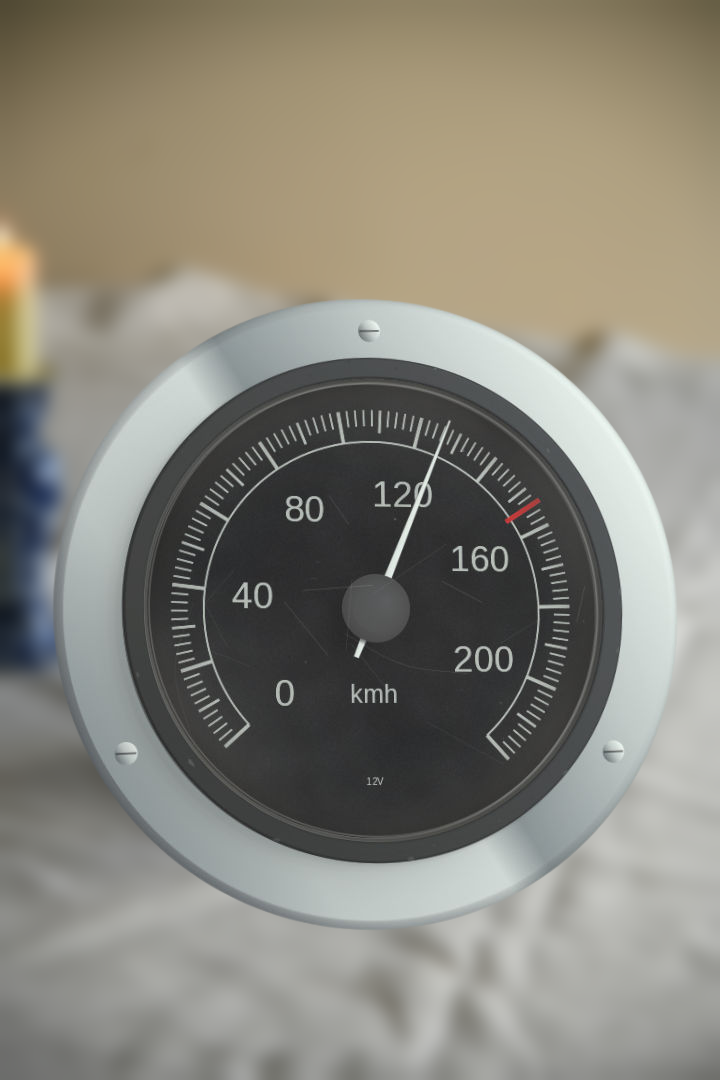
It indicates 126 km/h
